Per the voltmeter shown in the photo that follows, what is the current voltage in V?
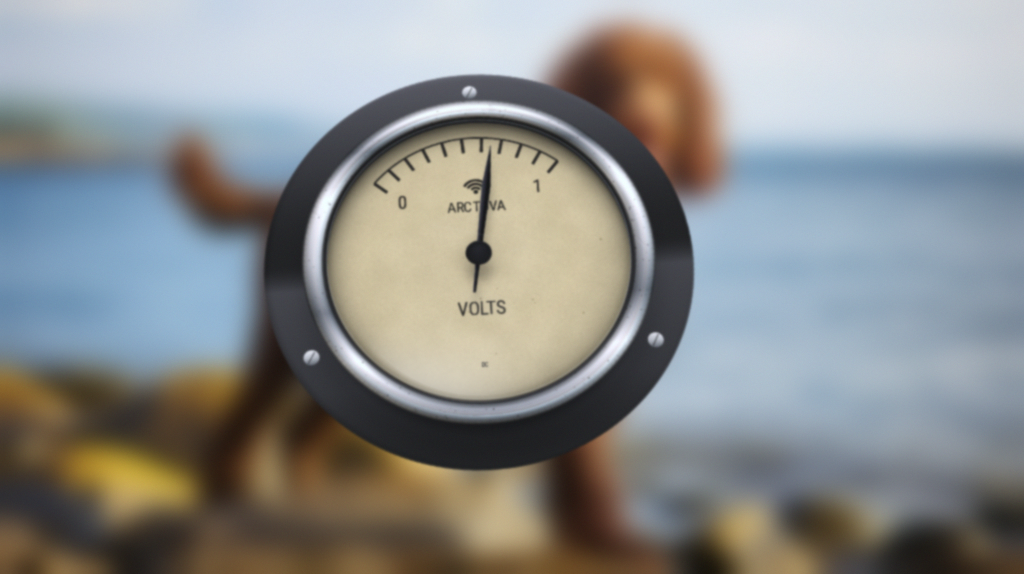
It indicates 0.65 V
